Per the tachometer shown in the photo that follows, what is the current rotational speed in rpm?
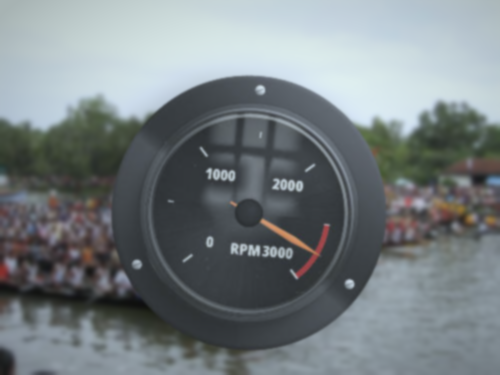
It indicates 2750 rpm
